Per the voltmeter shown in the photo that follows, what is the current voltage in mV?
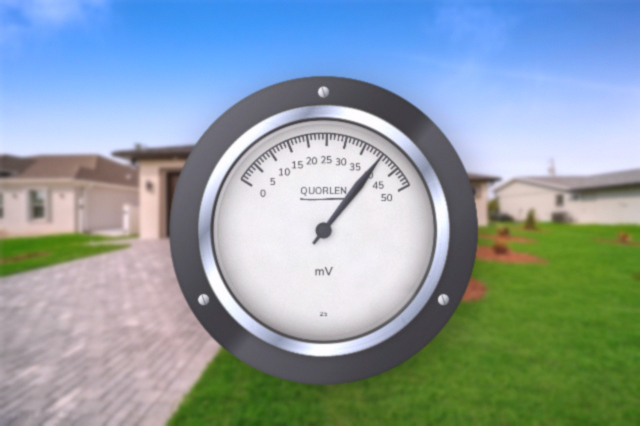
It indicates 40 mV
